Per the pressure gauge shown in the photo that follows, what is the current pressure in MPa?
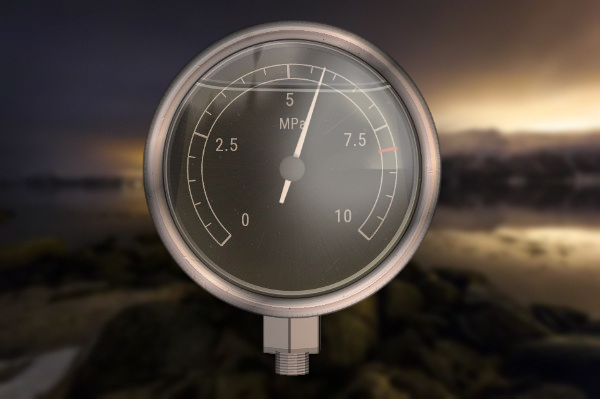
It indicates 5.75 MPa
